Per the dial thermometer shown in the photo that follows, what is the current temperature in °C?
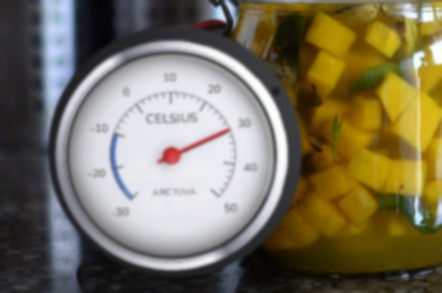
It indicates 30 °C
